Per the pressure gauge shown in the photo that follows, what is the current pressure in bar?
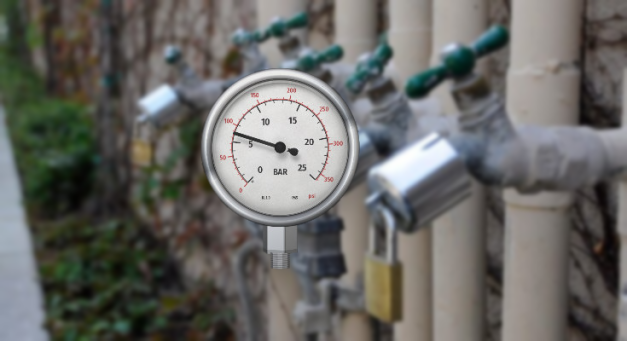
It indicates 6 bar
